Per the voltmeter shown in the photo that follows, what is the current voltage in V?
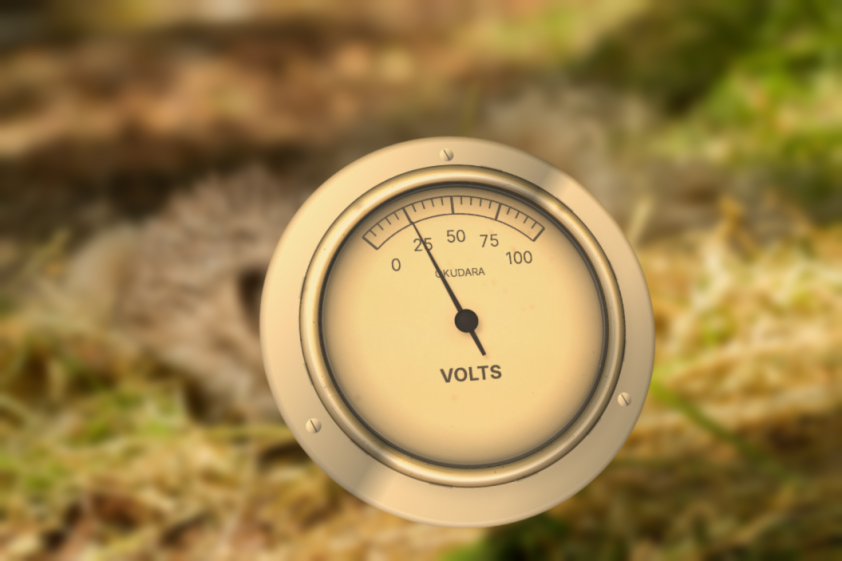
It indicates 25 V
